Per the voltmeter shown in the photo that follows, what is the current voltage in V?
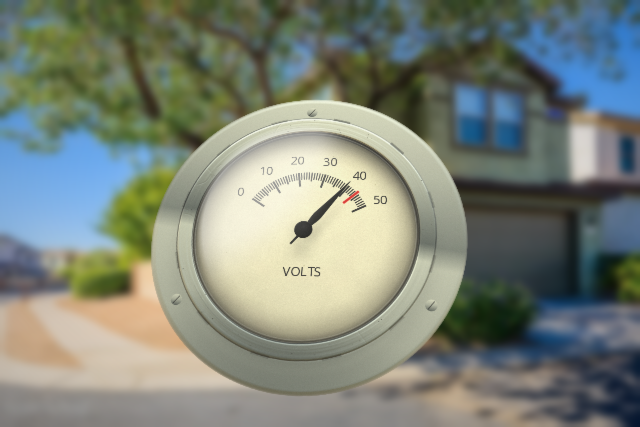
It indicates 40 V
